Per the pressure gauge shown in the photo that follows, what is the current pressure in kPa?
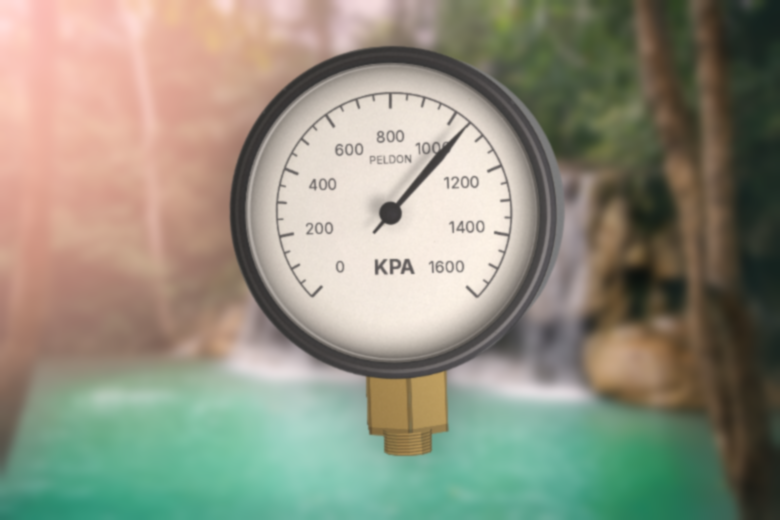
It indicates 1050 kPa
